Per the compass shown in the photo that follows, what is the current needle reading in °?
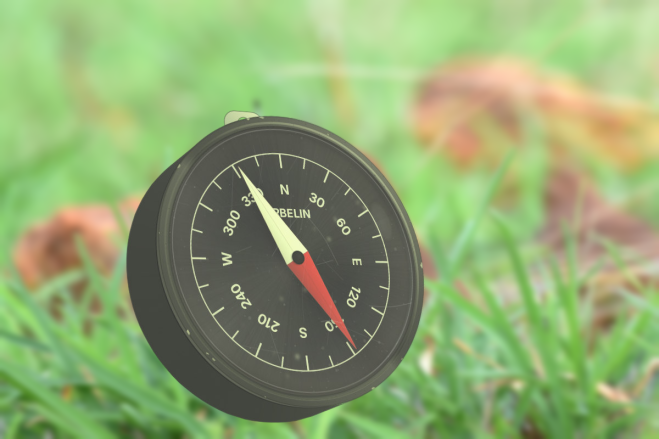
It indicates 150 °
